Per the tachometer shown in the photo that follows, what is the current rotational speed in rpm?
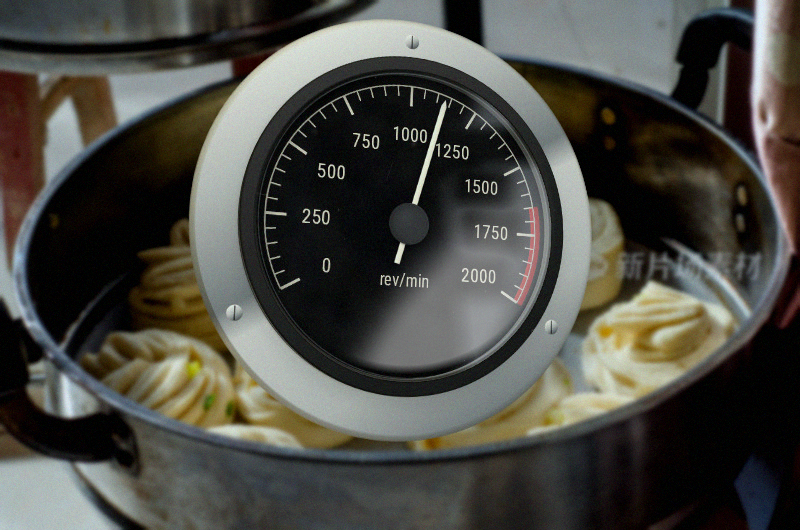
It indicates 1125 rpm
